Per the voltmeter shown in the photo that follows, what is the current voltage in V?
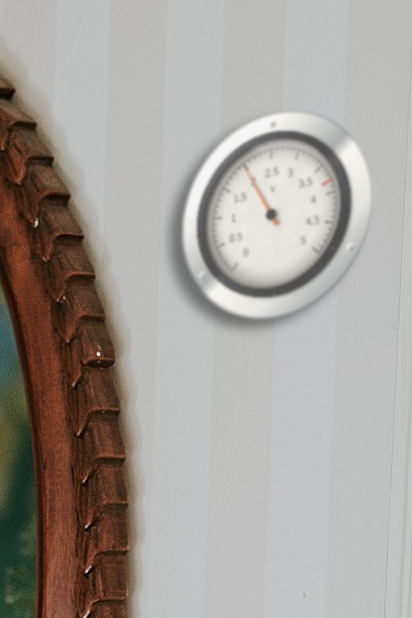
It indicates 2 V
